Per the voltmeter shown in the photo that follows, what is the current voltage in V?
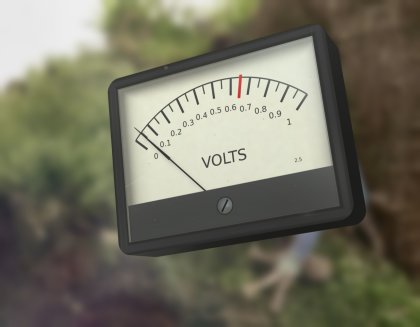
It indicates 0.05 V
